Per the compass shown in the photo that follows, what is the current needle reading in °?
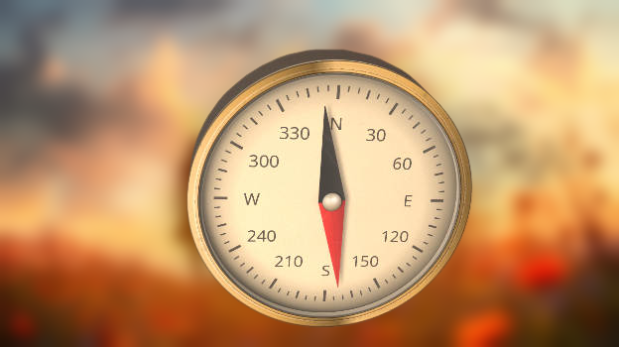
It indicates 172.5 °
